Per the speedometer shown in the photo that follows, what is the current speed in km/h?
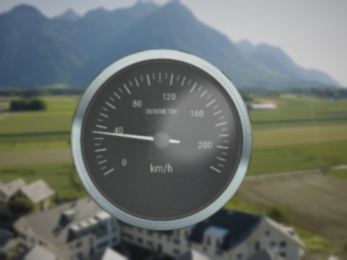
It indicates 35 km/h
